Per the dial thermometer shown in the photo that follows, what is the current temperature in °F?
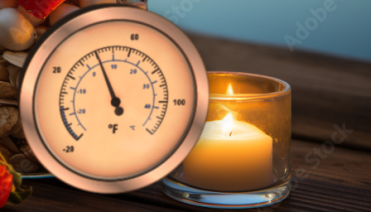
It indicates 40 °F
